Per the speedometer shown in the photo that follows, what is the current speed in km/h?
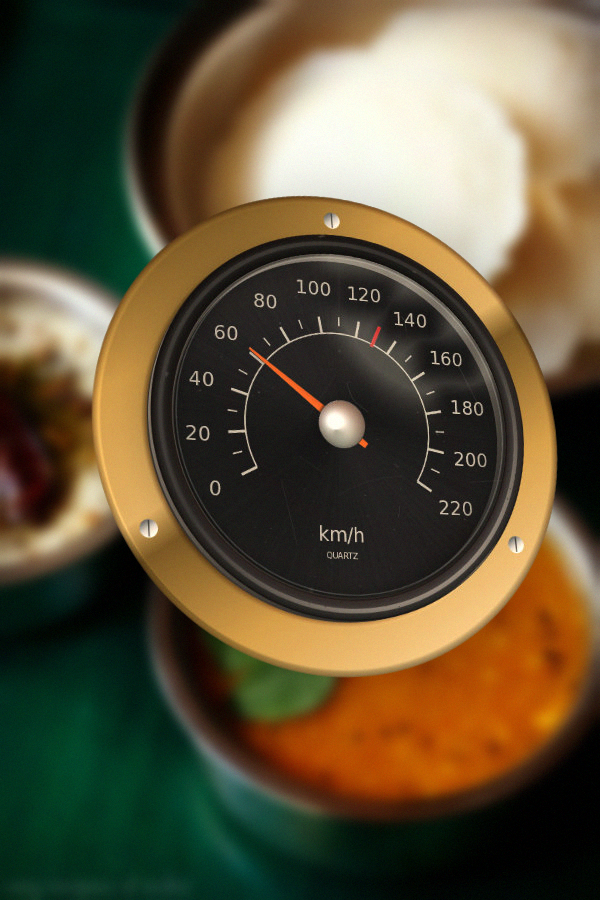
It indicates 60 km/h
